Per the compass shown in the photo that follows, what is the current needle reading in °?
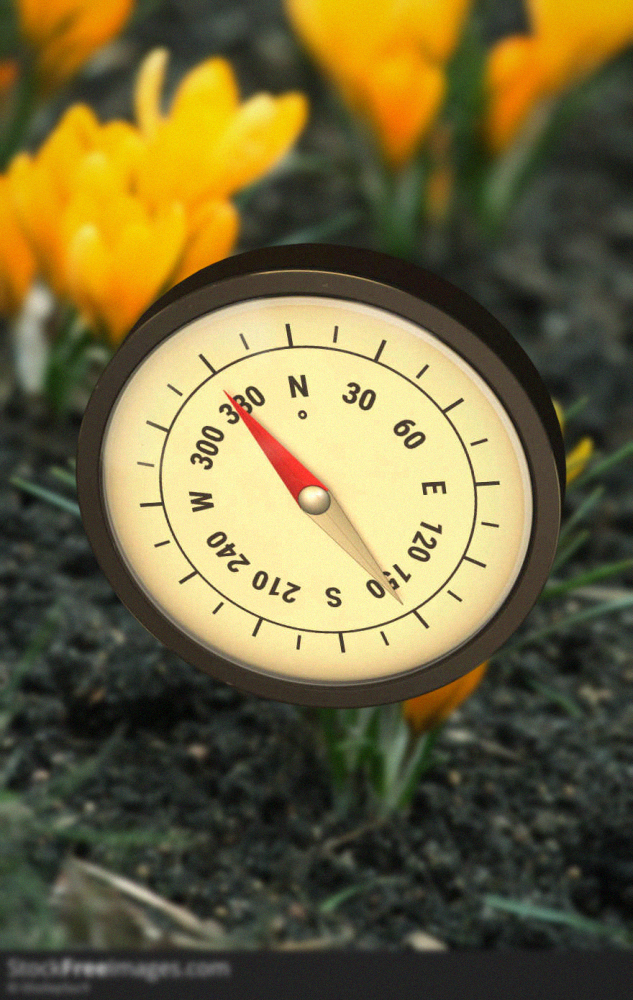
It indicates 330 °
